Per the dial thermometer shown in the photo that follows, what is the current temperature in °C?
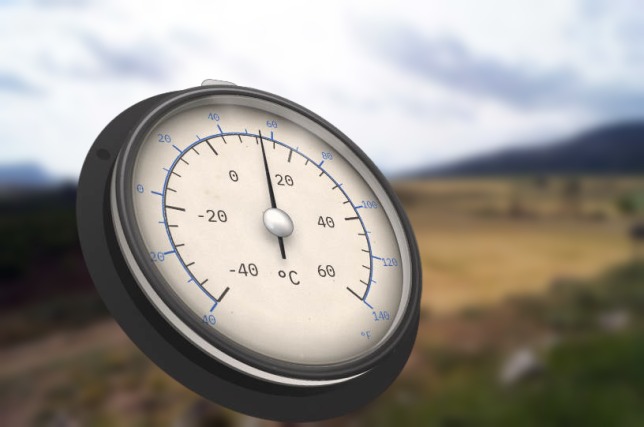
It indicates 12 °C
